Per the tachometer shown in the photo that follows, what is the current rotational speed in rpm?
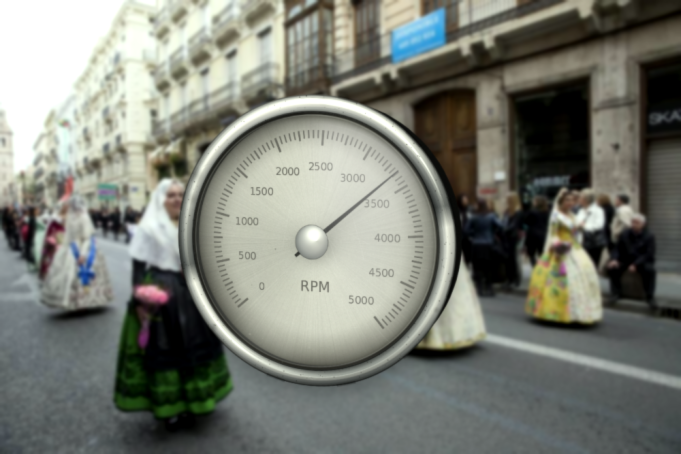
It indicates 3350 rpm
